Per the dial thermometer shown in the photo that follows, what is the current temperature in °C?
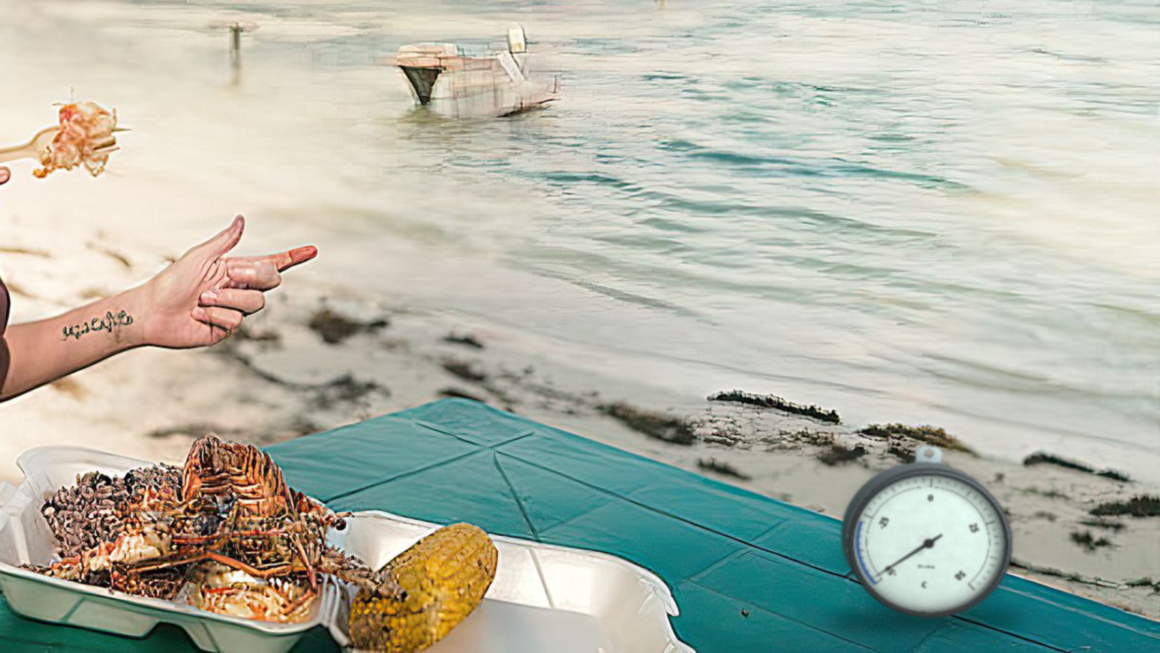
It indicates -47.5 °C
